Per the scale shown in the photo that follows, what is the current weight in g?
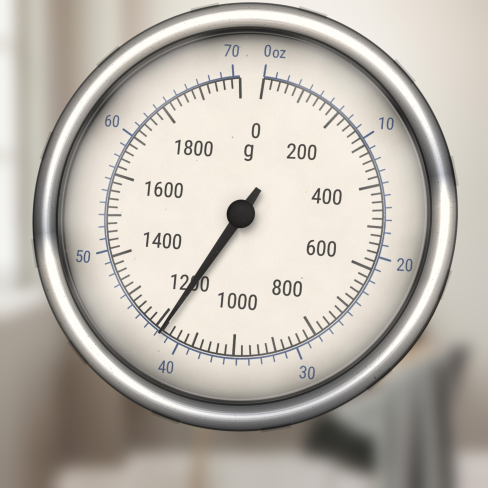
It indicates 1180 g
